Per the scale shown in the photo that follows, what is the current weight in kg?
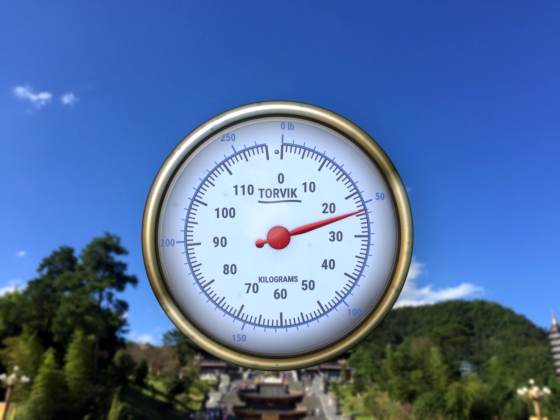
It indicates 24 kg
